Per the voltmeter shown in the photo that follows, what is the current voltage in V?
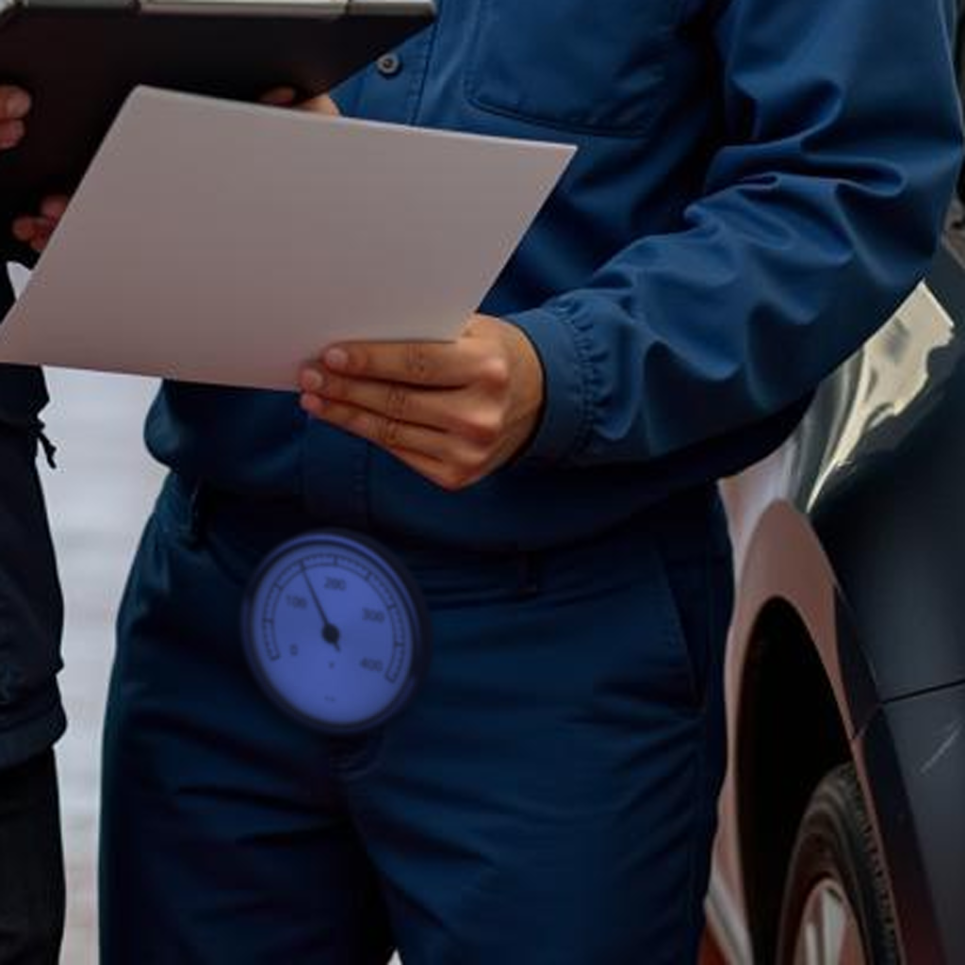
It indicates 150 V
